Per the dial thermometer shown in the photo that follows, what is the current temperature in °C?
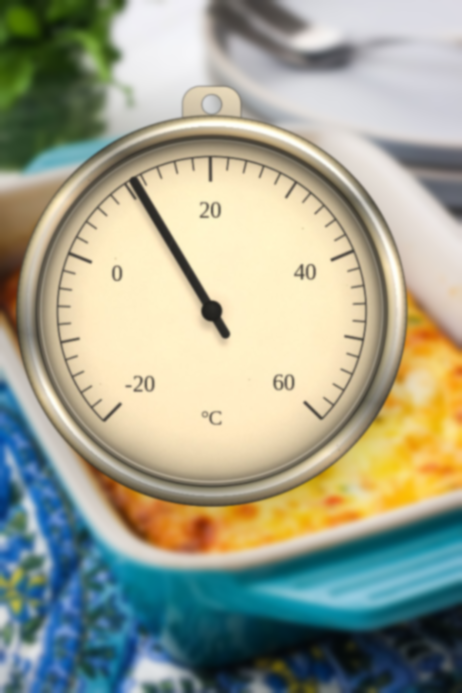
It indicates 11 °C
